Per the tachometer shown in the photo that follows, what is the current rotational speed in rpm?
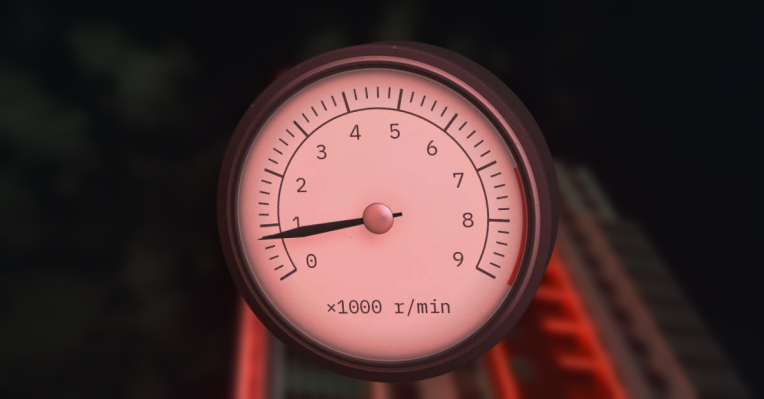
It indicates 800 rpm
